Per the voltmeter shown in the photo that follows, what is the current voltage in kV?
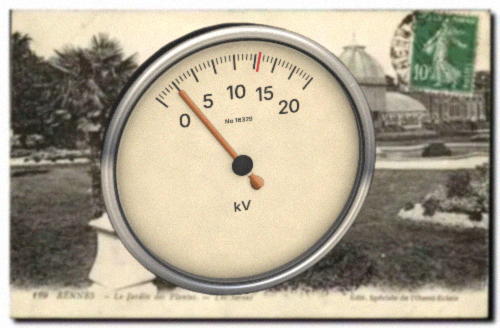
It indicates 2.5 kV
